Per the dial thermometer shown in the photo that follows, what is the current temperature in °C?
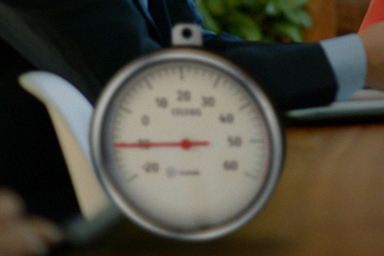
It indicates -10 °C
